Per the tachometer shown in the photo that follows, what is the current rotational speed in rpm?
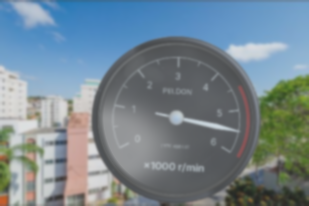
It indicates 5500 rpm
